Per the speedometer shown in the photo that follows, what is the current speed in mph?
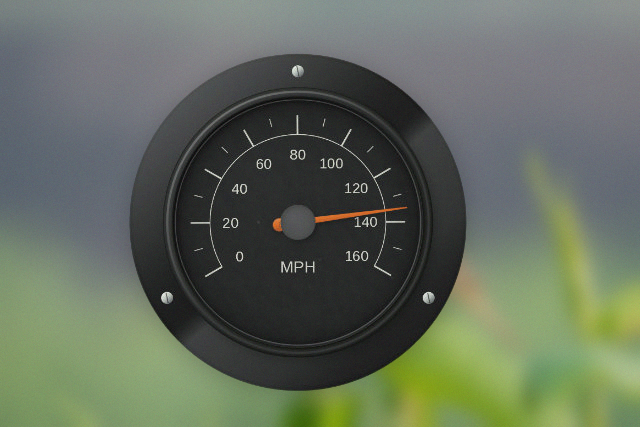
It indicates 135 mph
